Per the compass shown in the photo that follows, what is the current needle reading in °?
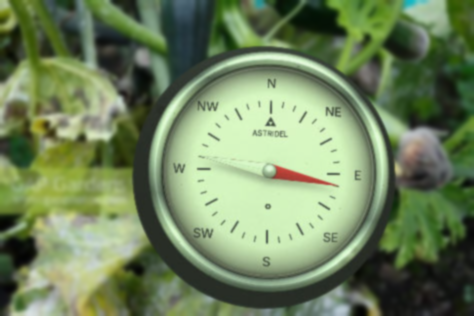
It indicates 100 °
